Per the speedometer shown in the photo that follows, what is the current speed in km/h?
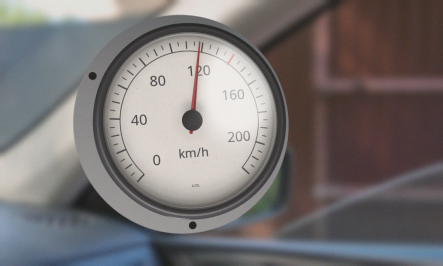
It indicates 117.5 km/h
